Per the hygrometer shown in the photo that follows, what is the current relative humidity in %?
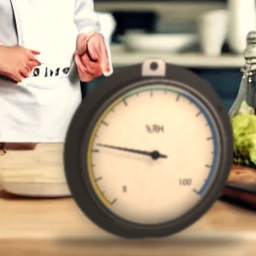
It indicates 22.5 %
